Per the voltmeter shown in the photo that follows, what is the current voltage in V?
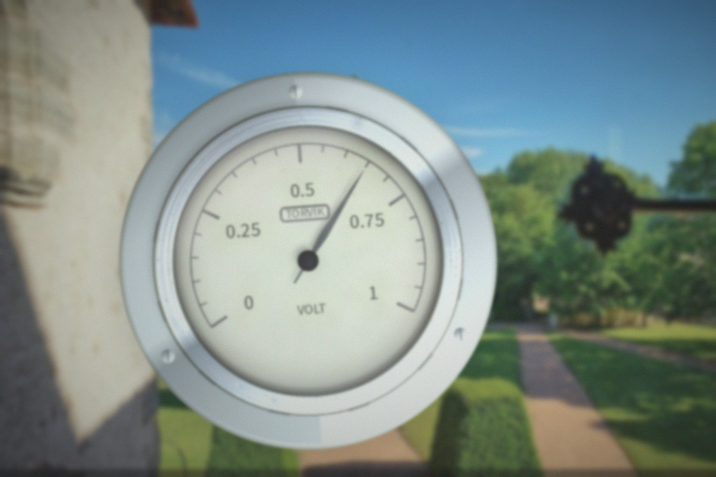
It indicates 0.65 V
